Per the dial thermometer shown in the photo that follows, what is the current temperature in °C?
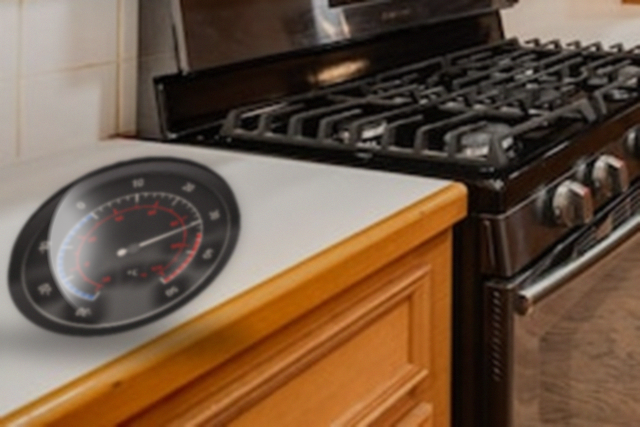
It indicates 30 °C
